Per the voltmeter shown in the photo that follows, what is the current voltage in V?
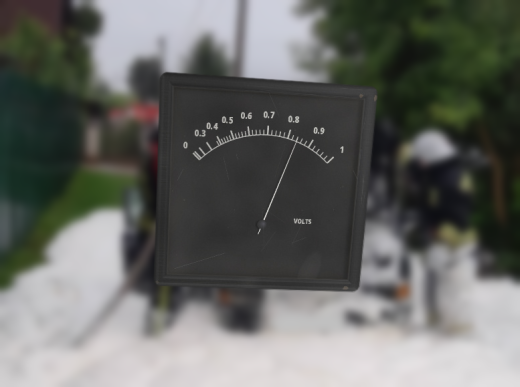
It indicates 0.84 V
